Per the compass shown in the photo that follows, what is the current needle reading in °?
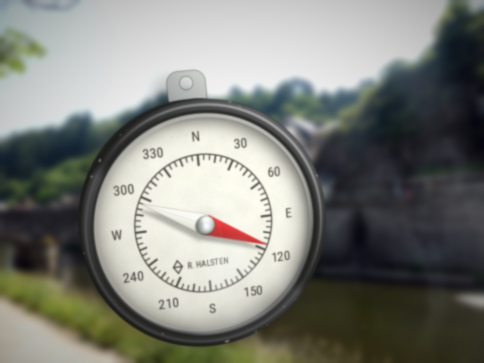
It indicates 115 °
